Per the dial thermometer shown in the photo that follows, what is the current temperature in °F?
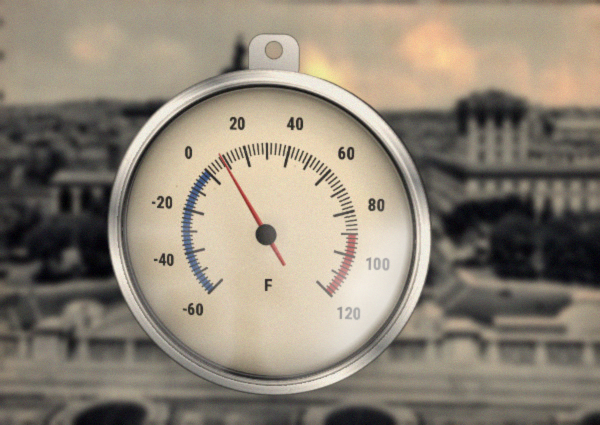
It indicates 10 °F
